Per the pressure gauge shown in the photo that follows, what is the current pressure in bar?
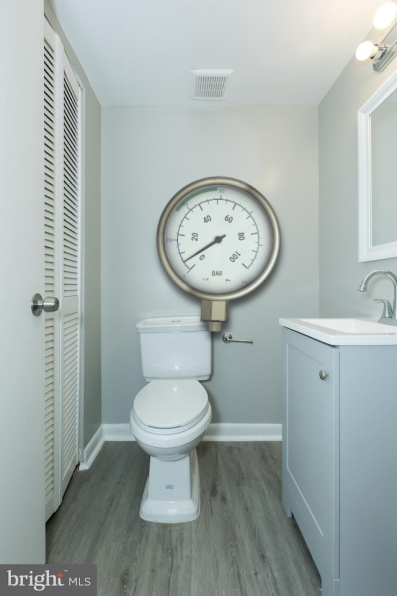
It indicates 5 bar
